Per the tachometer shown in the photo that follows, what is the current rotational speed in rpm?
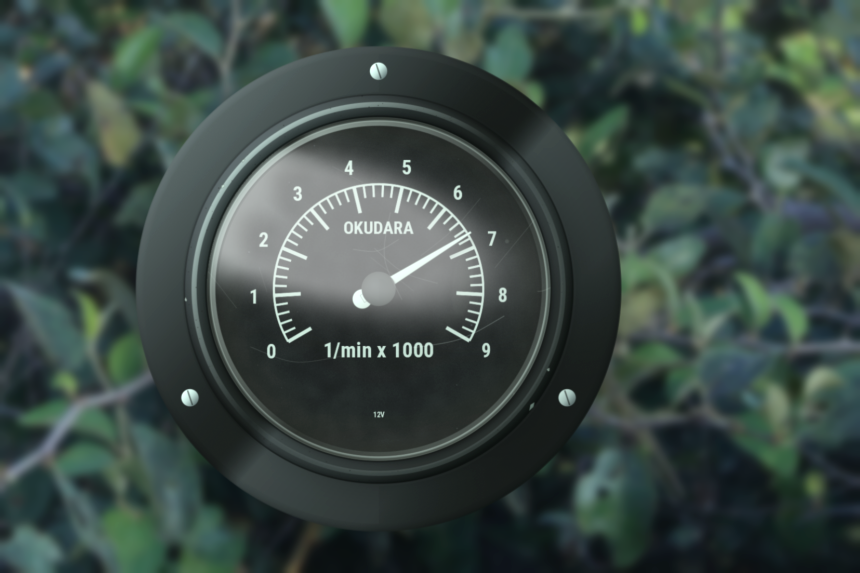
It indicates 6700 rpm
